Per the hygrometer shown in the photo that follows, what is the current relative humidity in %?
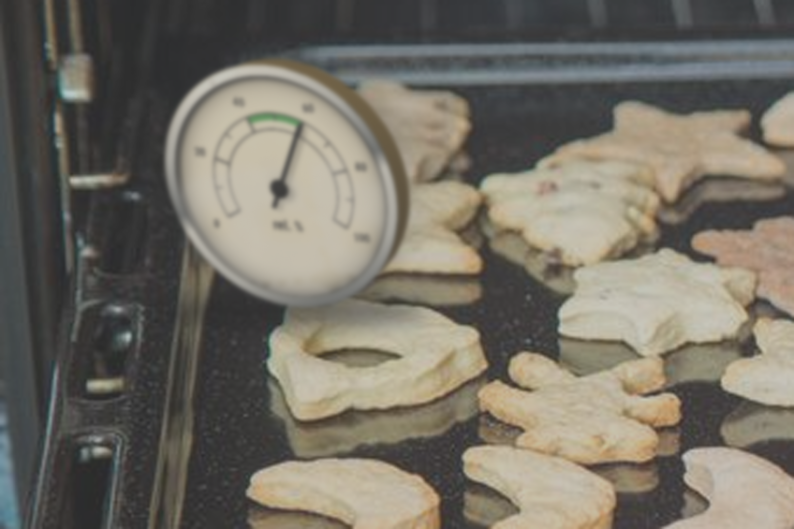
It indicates 60 %
